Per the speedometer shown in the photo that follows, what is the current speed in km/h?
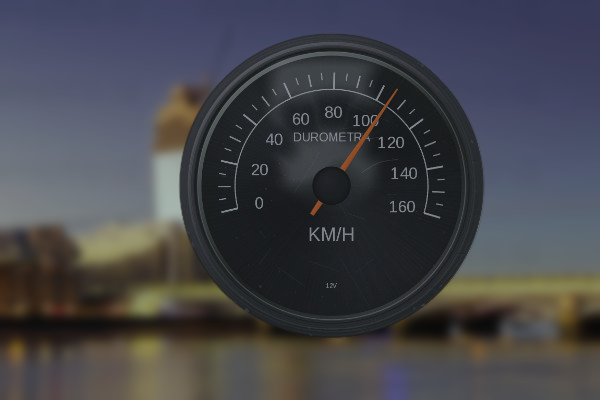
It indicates 105 km/h
